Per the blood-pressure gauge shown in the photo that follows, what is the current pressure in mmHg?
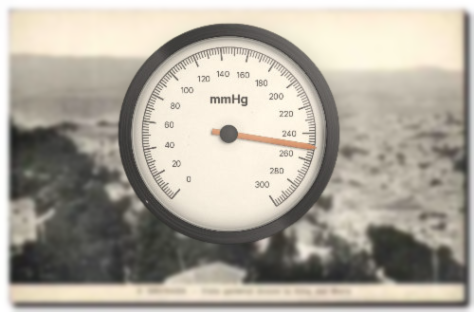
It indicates 250 mmHg
